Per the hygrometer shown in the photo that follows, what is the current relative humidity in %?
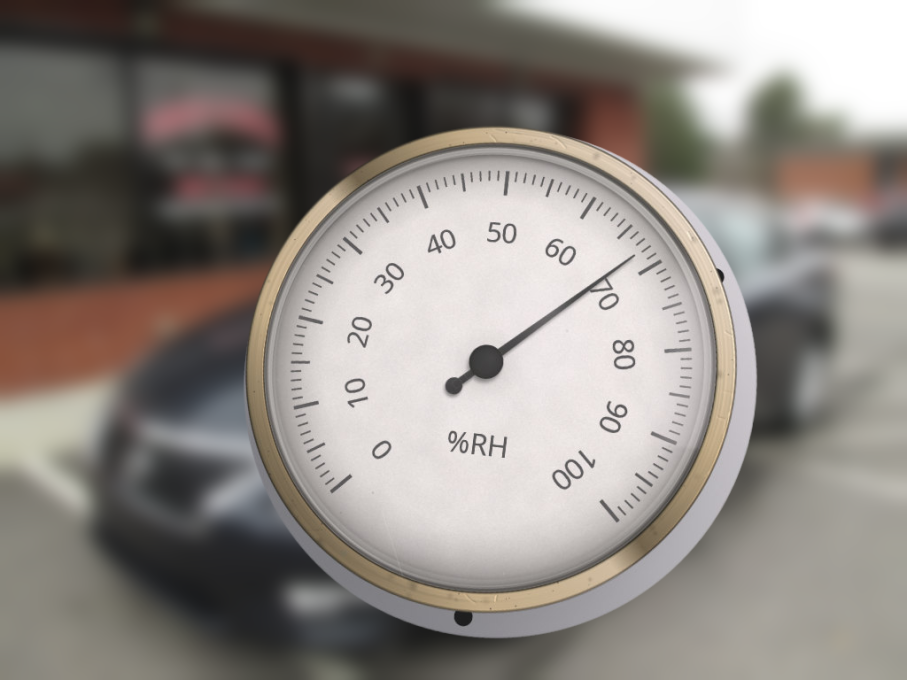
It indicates 68 %
